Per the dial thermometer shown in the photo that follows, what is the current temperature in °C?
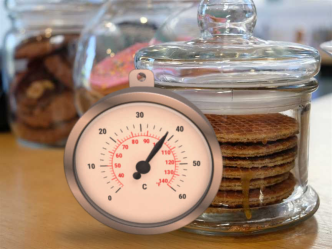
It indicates 38 °C
